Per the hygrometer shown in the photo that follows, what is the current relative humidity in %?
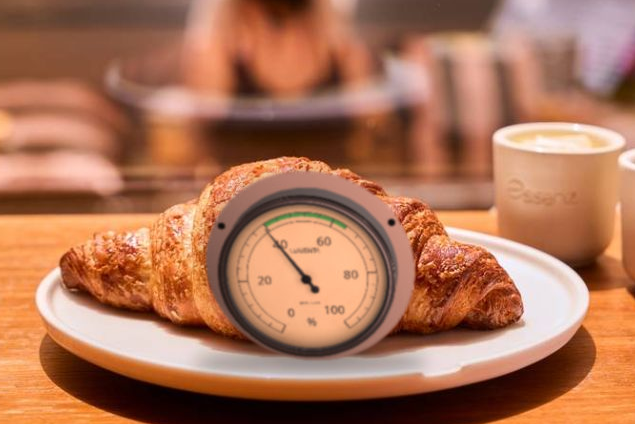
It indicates 40 %
